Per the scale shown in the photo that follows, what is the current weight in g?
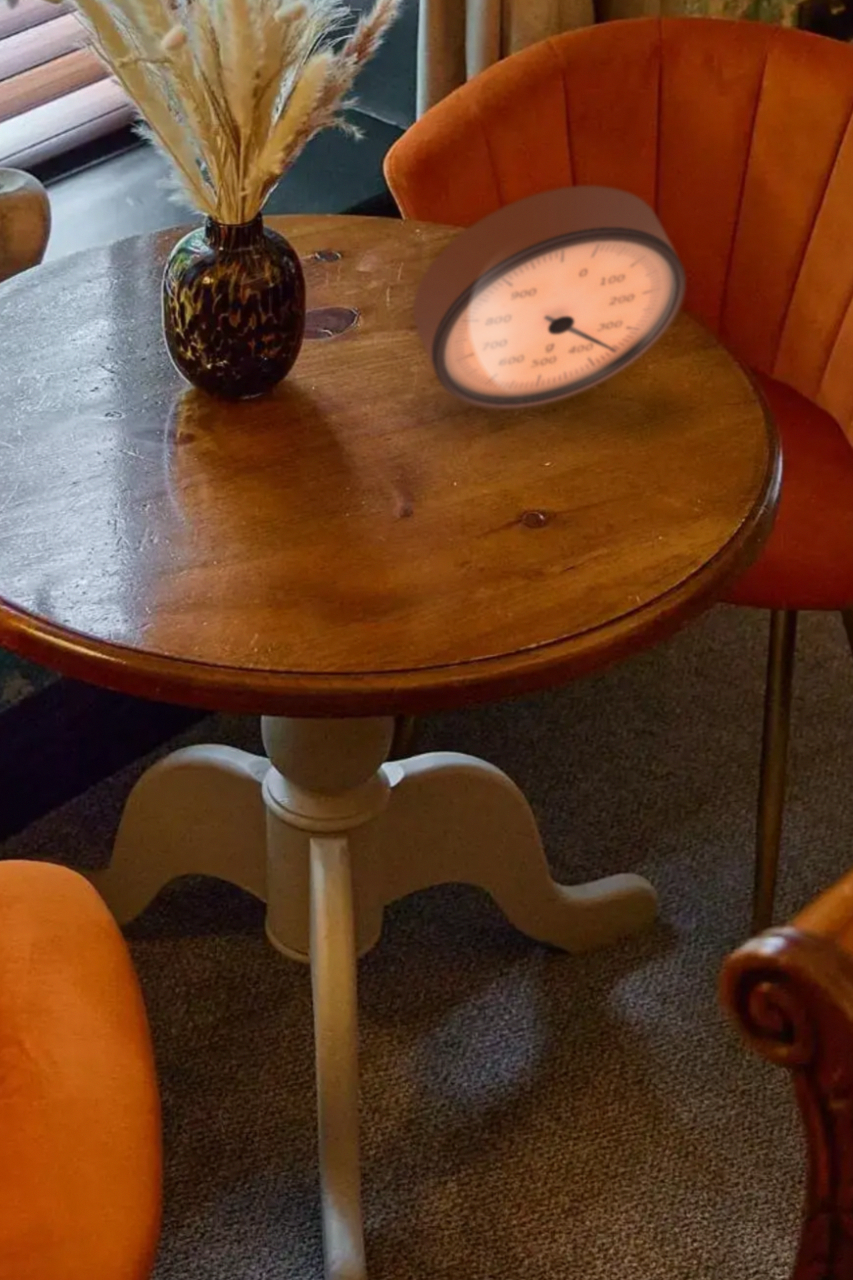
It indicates 350 g
